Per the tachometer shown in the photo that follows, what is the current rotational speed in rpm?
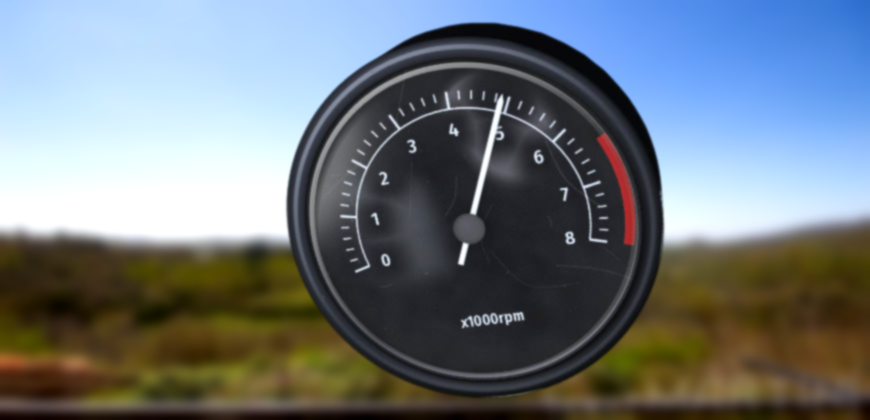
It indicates 4900 rpm
